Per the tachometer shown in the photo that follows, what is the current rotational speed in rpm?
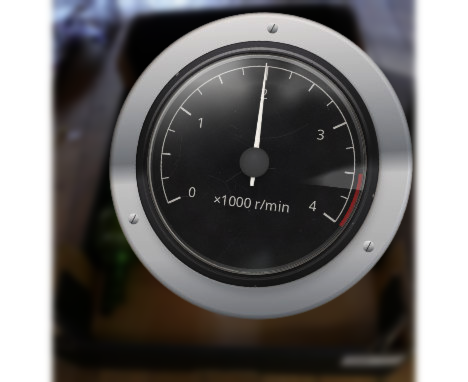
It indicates 2000 rpm
